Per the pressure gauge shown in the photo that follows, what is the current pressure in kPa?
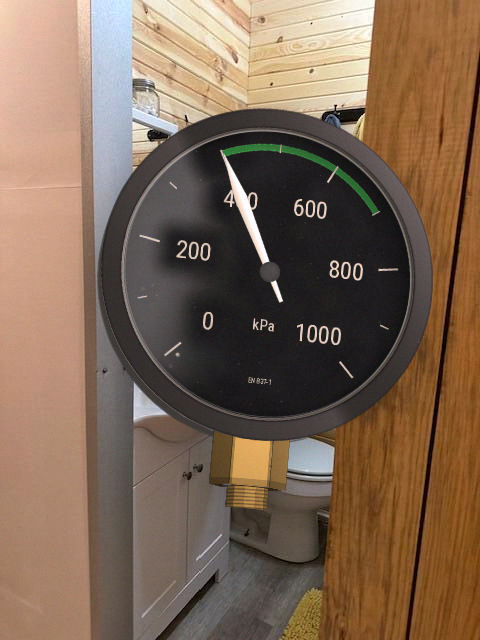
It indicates 400 kPa
